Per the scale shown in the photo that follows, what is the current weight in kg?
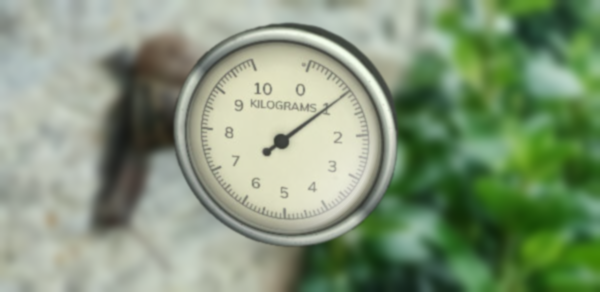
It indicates 1 kg
